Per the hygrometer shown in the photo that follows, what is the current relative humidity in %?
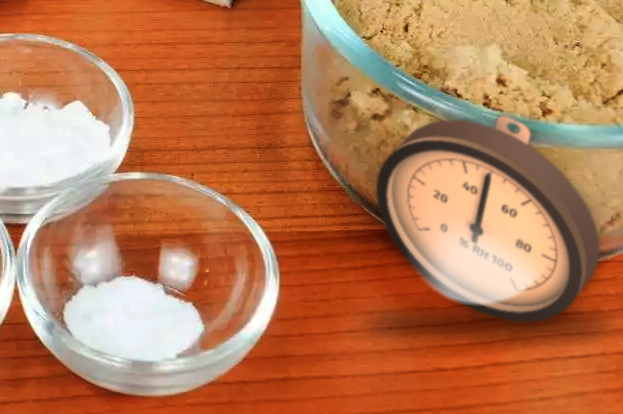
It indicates 48 %
